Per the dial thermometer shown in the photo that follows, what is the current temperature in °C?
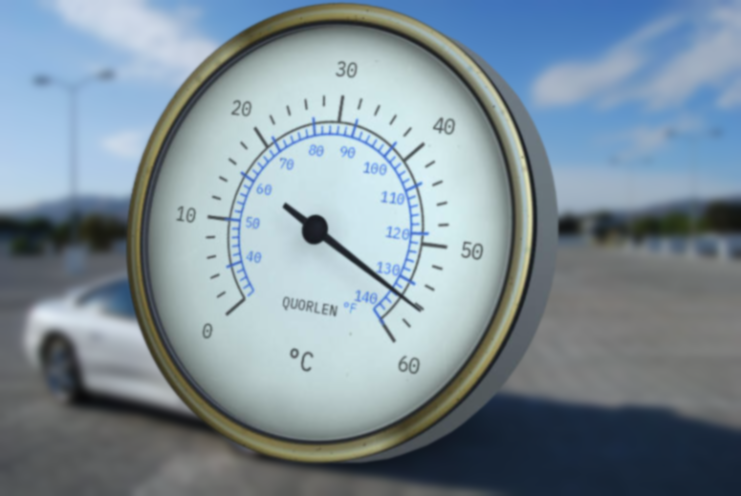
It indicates 56 °C
